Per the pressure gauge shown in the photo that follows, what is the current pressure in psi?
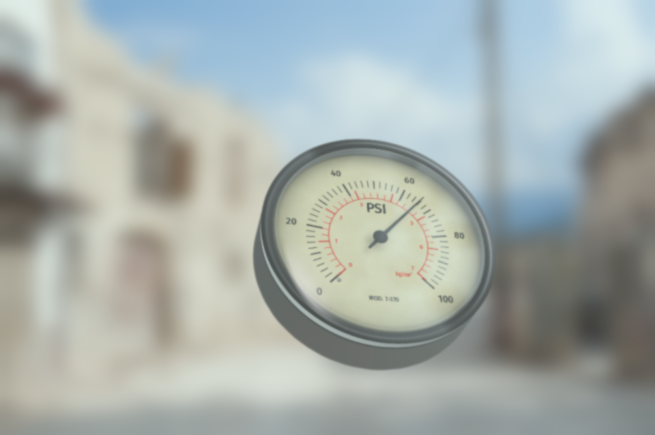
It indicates 66 psi
